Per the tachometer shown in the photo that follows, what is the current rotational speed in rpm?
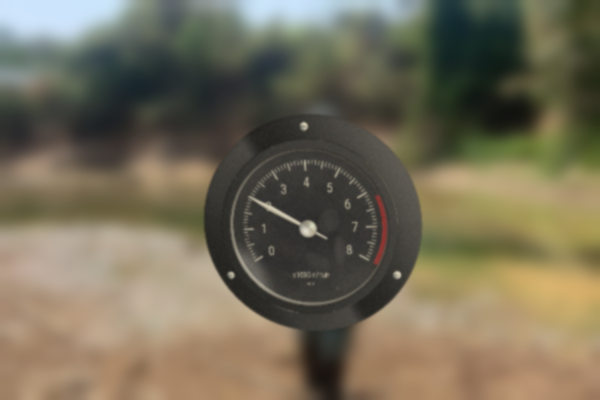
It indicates 2000 rpm
